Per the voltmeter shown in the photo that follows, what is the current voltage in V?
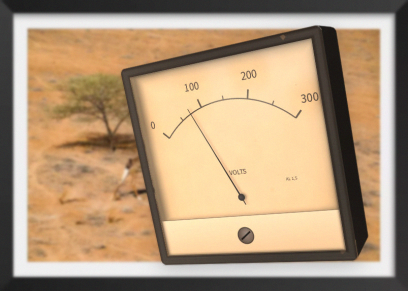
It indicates 75 V
